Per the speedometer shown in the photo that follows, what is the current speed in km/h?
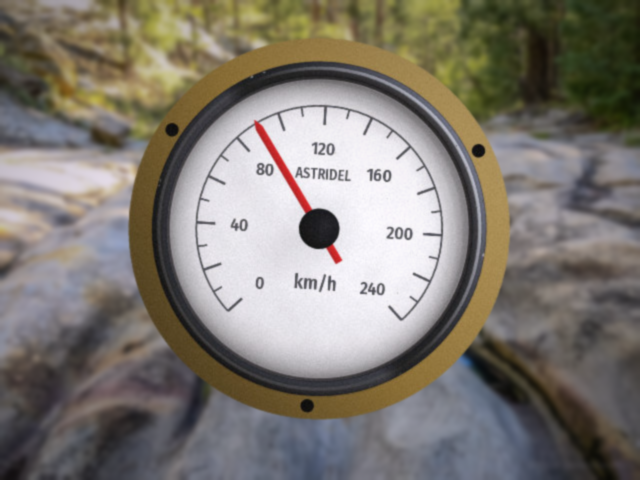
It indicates 90 km/h
